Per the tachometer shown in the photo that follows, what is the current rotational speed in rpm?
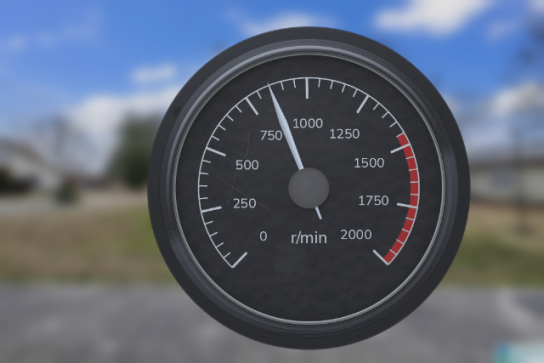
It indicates 850 rpm
